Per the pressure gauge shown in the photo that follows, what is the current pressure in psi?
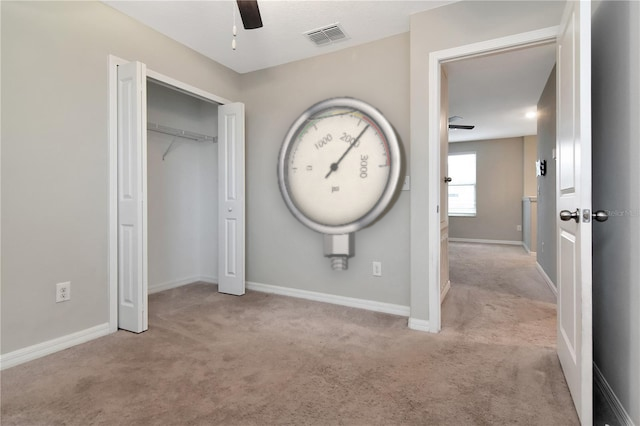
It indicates 2200 psi
